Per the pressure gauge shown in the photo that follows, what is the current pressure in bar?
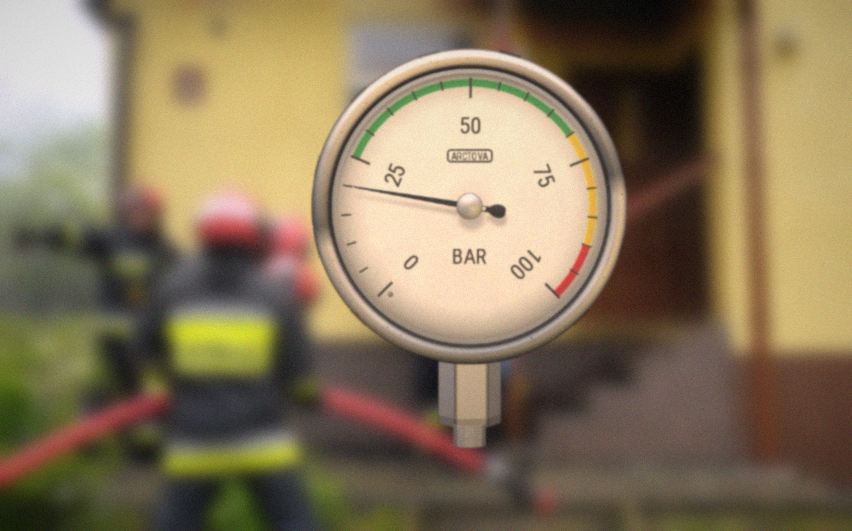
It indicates 20 bar
